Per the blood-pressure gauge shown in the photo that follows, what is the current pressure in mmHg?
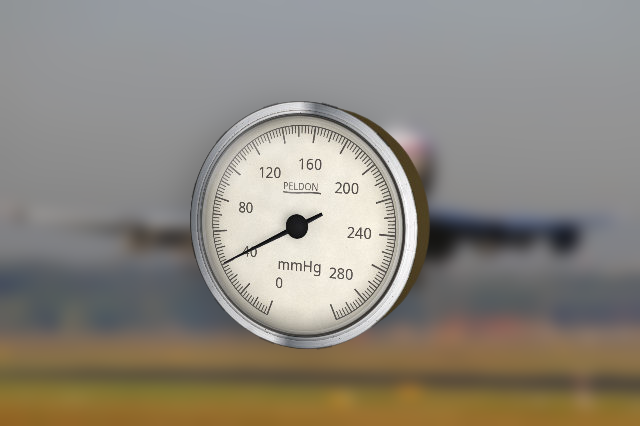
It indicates 40 mmHg
